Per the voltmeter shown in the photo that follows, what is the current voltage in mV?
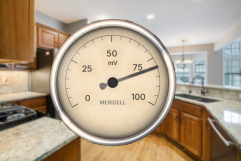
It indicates 80 mV
